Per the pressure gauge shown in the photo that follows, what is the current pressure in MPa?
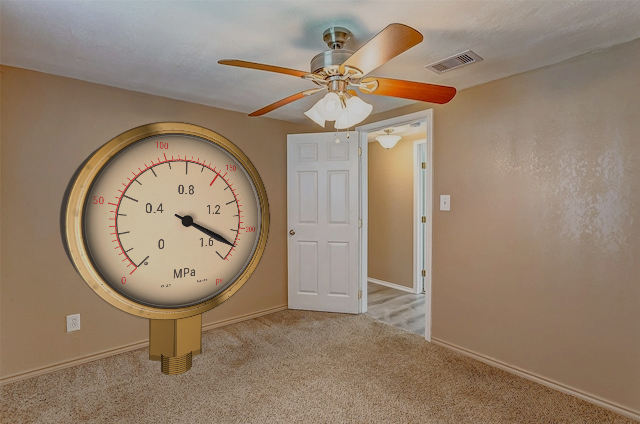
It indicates 1.5 MPa
